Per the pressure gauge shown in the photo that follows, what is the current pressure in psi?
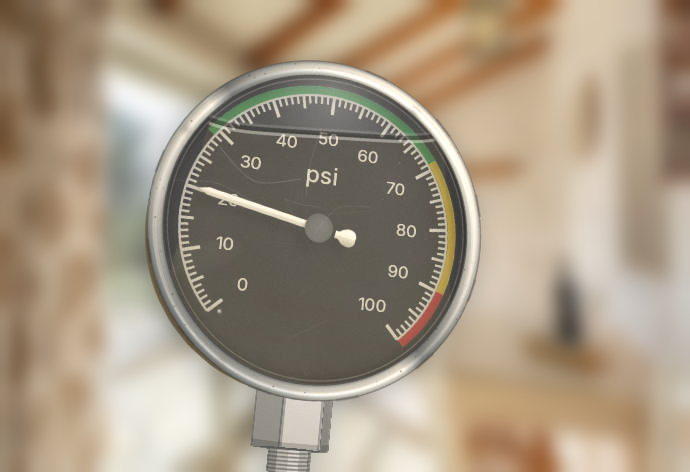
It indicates 20 psi
